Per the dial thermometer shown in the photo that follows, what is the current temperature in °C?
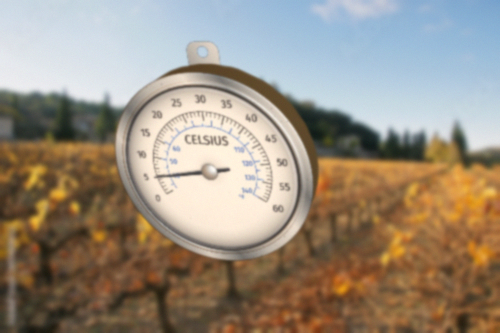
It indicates 5 °C
